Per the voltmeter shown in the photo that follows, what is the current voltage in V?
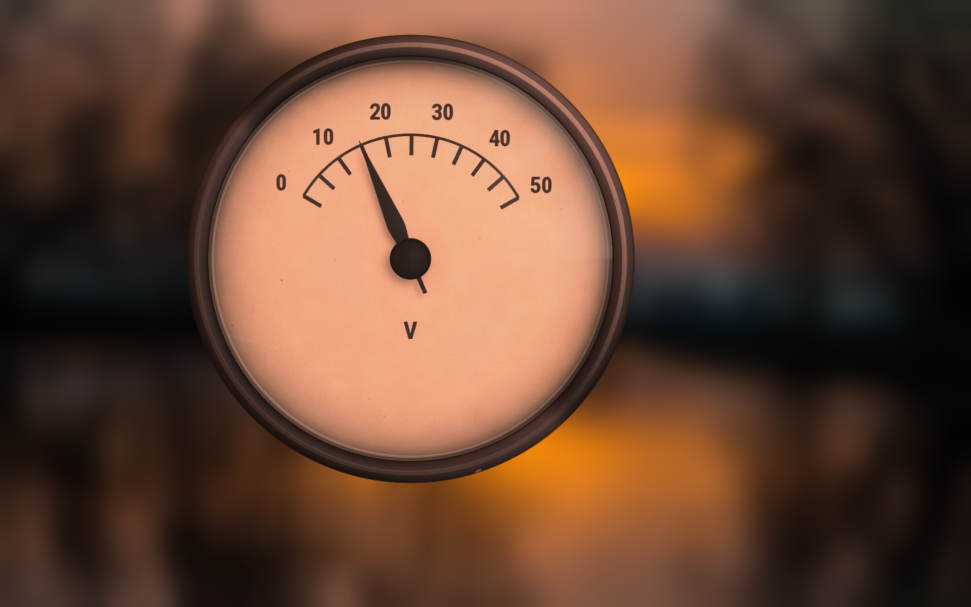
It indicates 15 V
